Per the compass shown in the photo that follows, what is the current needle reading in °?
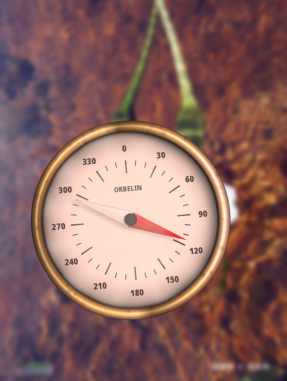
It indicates 115 °
